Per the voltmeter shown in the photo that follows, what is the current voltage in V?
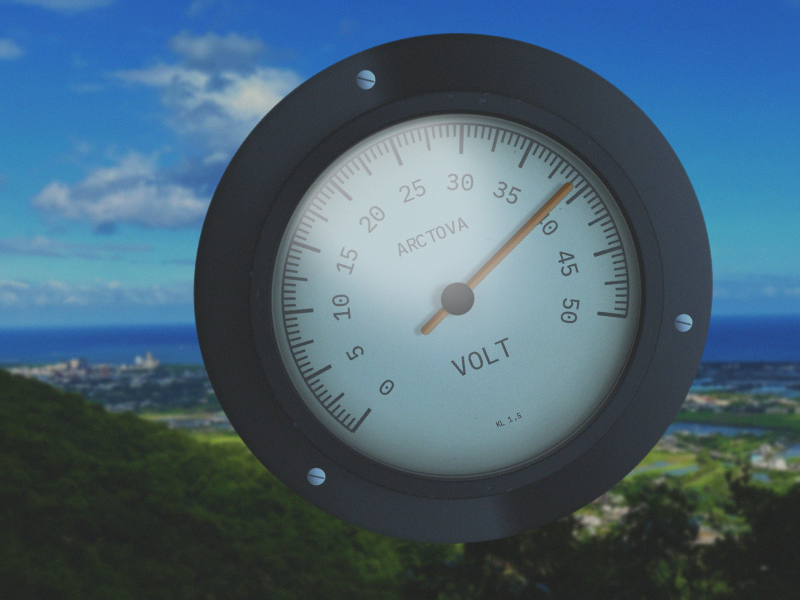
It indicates 39 V
